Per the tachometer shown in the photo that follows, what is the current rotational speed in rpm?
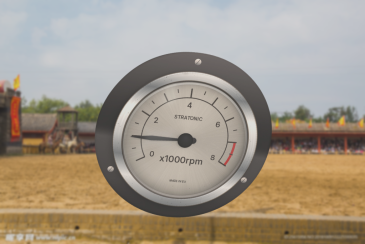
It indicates 1000 rpm
